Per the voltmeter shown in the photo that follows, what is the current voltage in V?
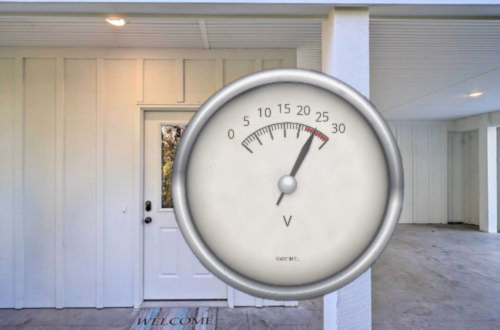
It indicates 25 V
